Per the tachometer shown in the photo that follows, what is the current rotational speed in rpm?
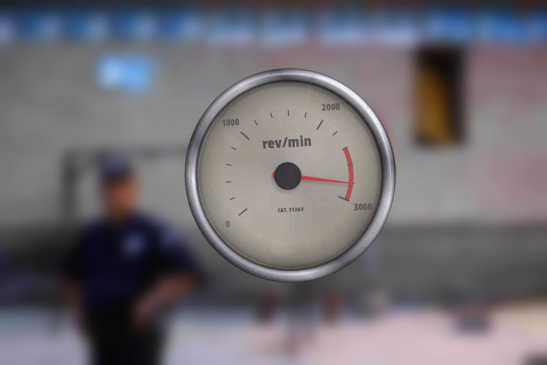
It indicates 2800 rpm
